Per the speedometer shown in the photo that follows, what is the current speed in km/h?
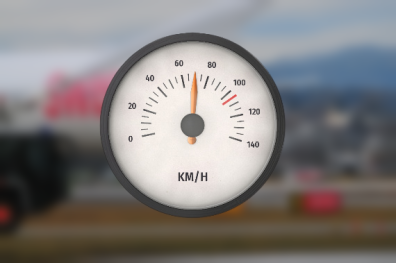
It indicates 70 km/h
